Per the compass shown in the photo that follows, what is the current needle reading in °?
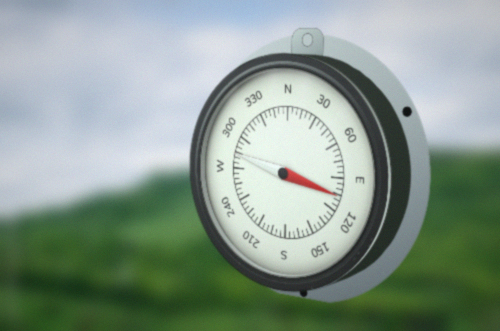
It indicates 105 °
